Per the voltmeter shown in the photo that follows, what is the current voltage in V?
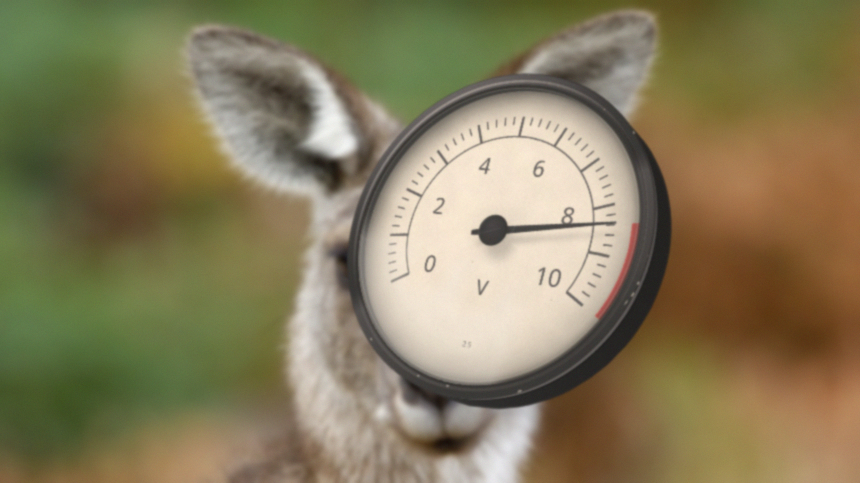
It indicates 8.4 V
